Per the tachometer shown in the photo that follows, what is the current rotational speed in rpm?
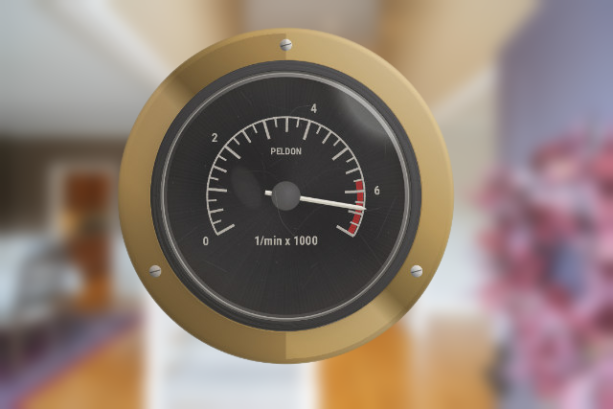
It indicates 6375 rpm
